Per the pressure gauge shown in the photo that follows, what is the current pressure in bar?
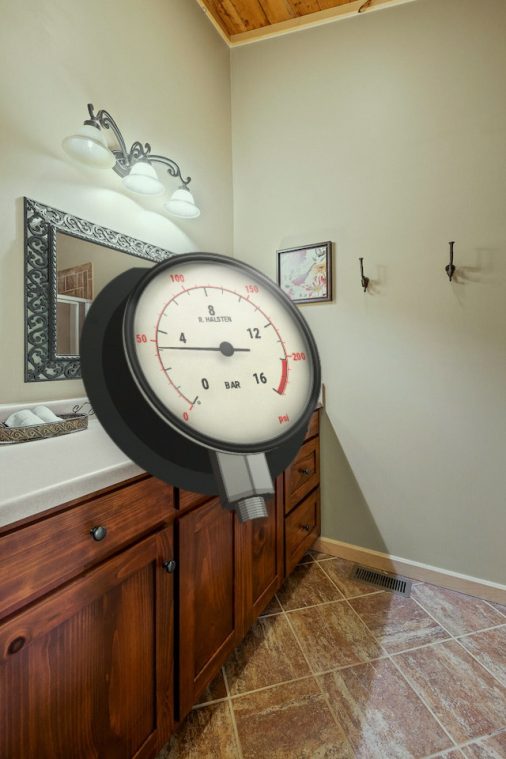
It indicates 3 bar
